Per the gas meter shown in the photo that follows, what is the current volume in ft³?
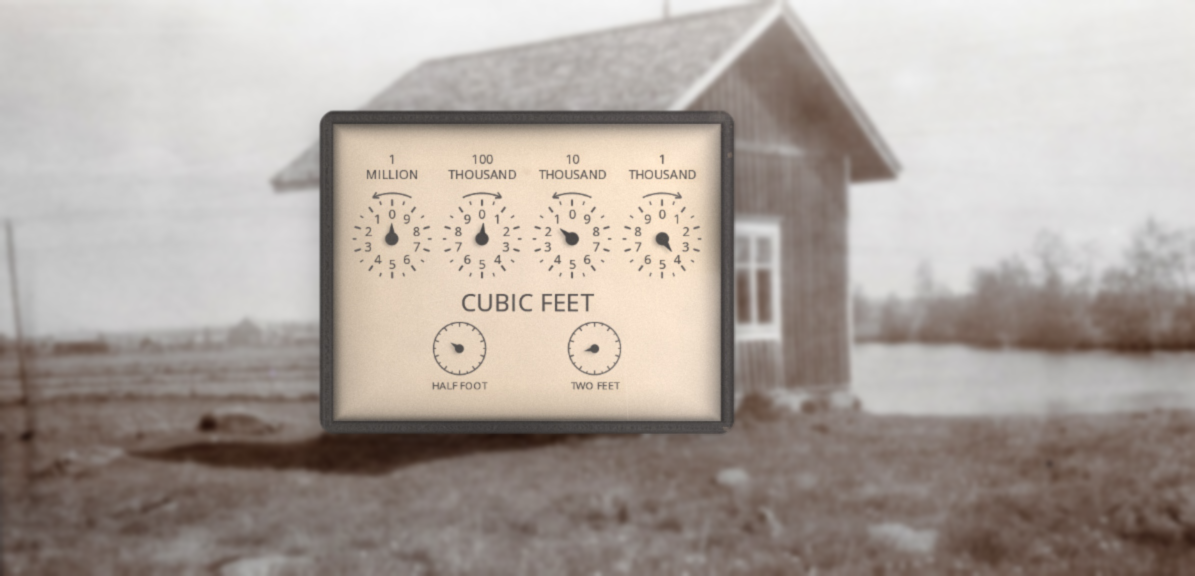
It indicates 1400 ft³
